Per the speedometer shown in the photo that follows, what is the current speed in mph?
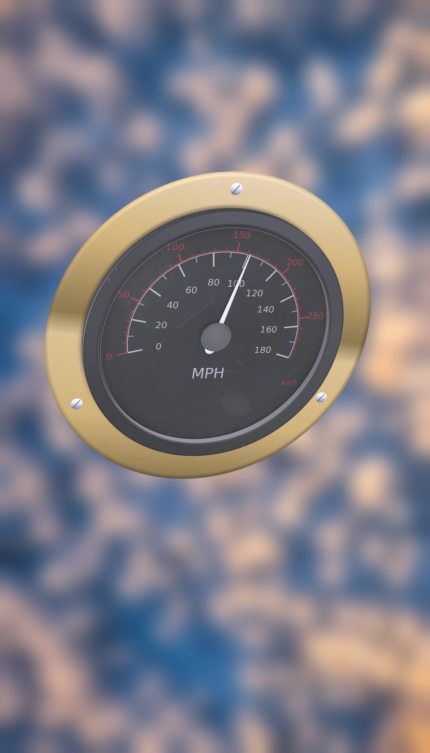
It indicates 100 mph
